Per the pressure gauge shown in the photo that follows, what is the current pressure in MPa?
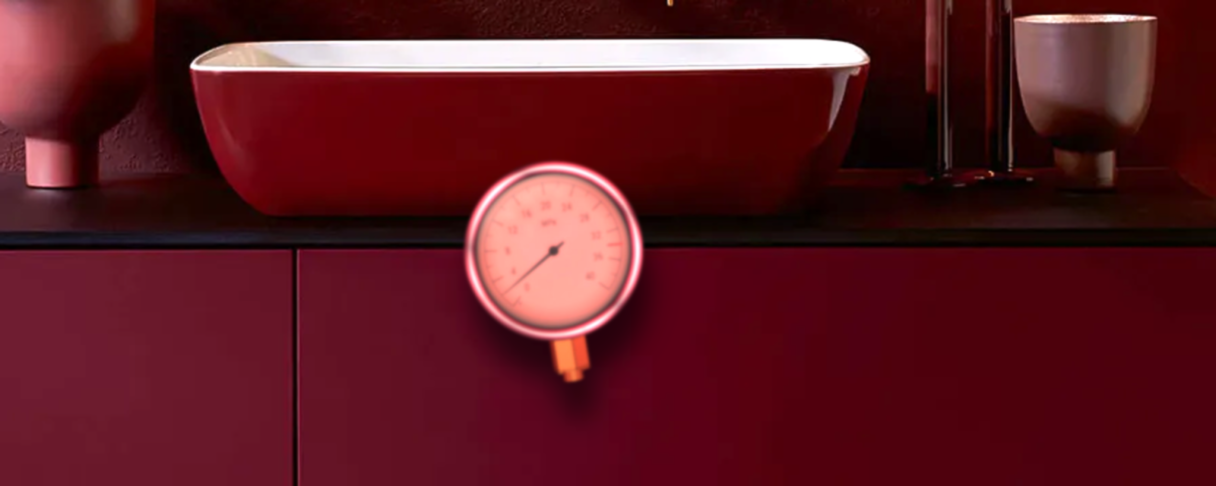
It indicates 2 MPa
